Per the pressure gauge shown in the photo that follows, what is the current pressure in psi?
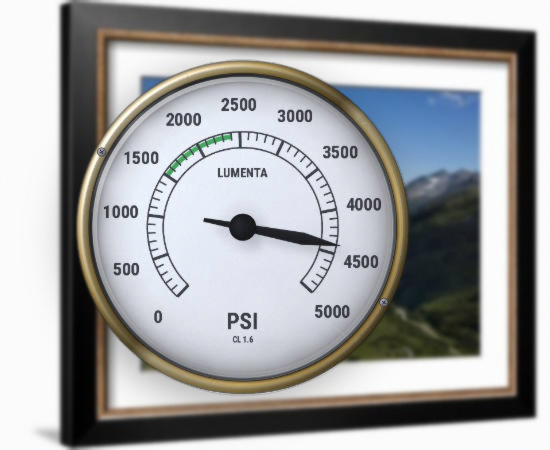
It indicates 4400 psi
